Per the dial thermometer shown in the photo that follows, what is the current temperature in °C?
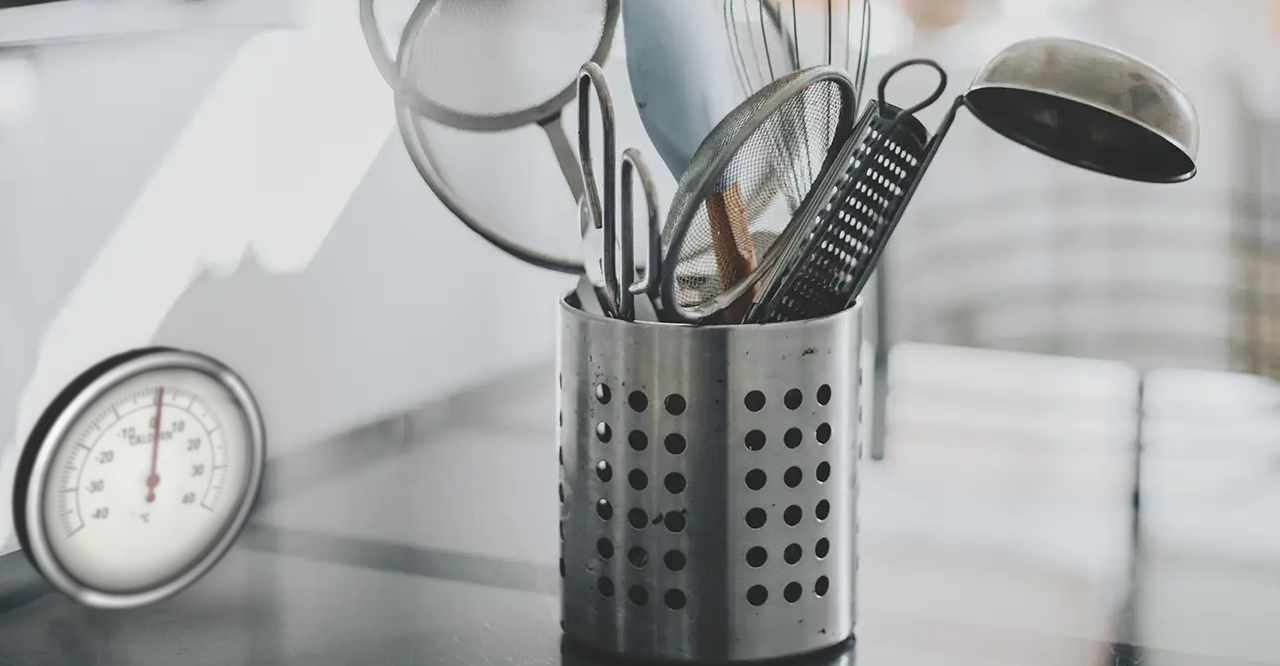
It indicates 0 °C
